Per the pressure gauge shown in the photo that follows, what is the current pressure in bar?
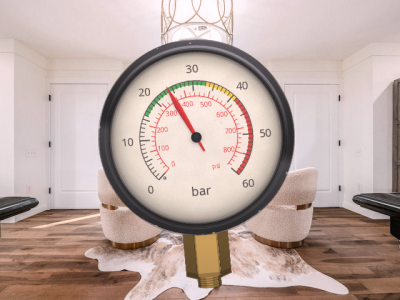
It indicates 24 bar
